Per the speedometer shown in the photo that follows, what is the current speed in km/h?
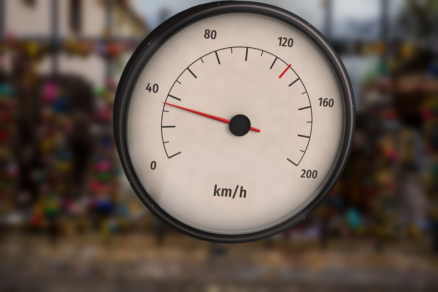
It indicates 35 km/h
